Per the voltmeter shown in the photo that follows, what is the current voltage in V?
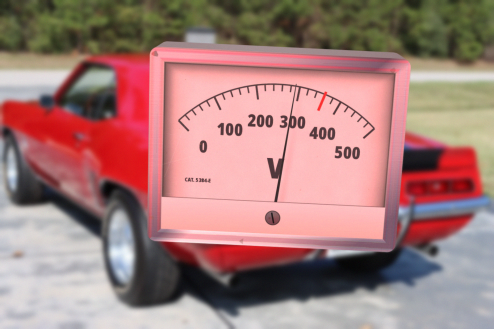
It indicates 290 V
